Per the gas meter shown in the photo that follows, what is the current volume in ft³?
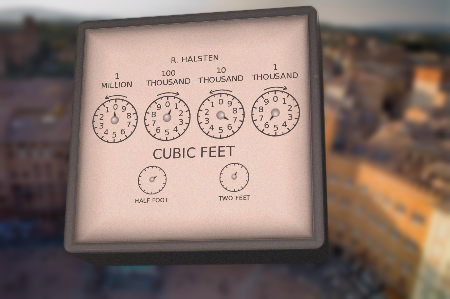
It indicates 6600 ft³
